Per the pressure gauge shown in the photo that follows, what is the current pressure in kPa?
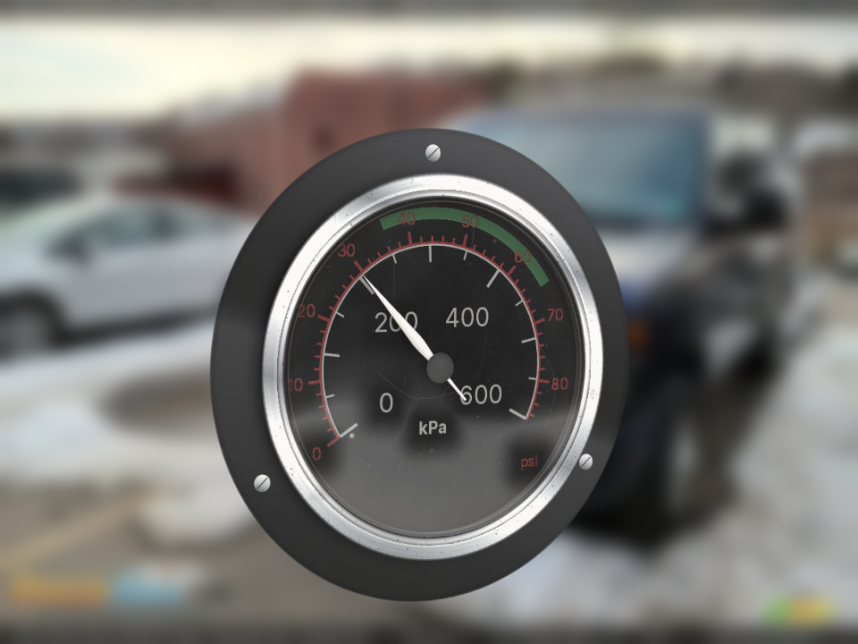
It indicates 200 kPa
